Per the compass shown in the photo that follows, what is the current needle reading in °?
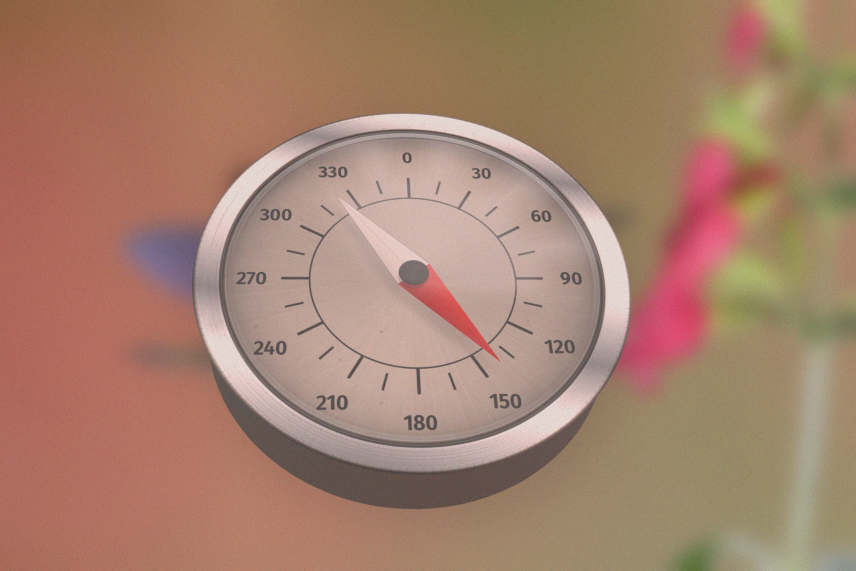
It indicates 142.5 °
